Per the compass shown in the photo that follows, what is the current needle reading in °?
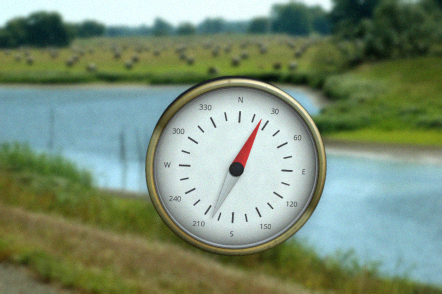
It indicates 22.5 °
